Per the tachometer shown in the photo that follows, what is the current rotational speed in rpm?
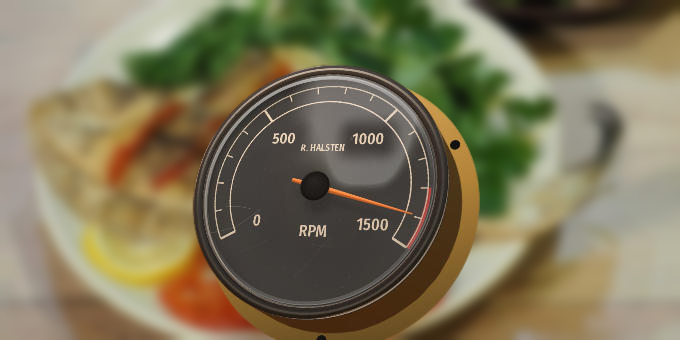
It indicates 1400 rpm
